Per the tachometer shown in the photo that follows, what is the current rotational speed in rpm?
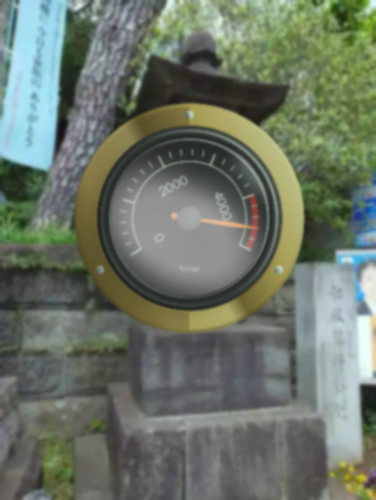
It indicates 4600 rpm
